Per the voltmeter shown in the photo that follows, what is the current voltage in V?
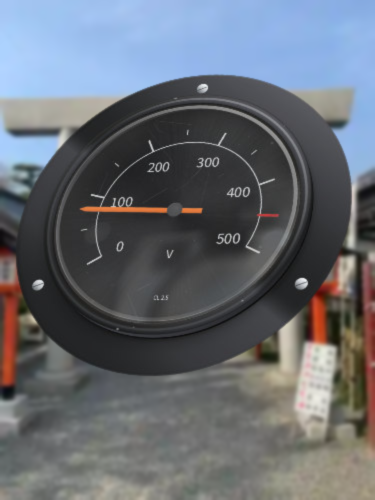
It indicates 75 V
